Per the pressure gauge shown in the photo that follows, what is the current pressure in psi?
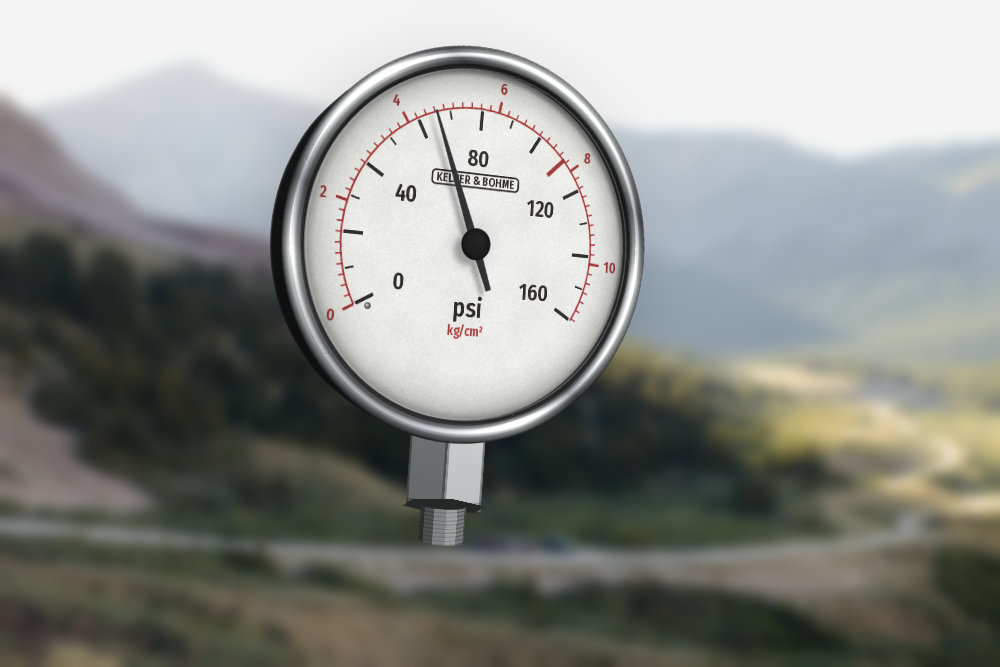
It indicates 65 psi
